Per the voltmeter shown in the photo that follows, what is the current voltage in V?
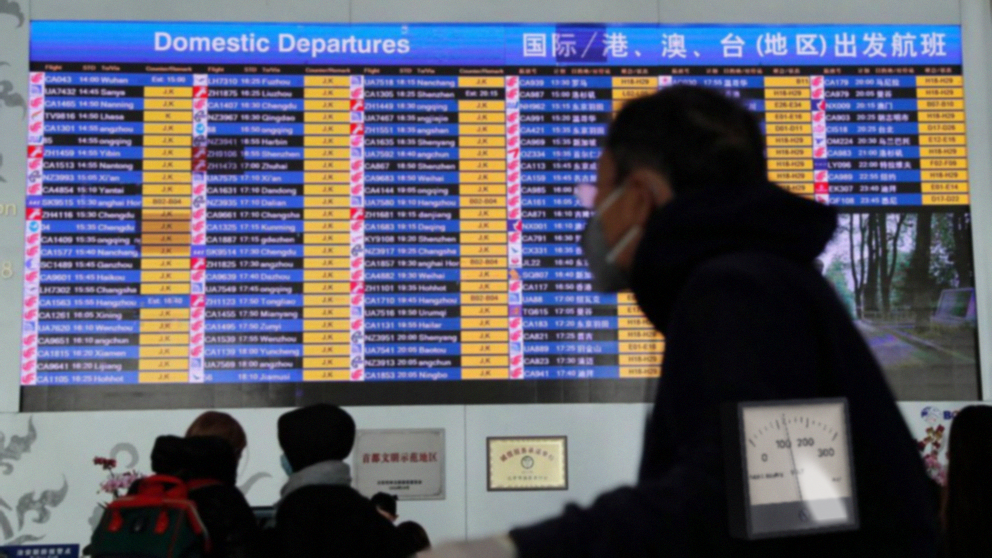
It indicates 120 V
